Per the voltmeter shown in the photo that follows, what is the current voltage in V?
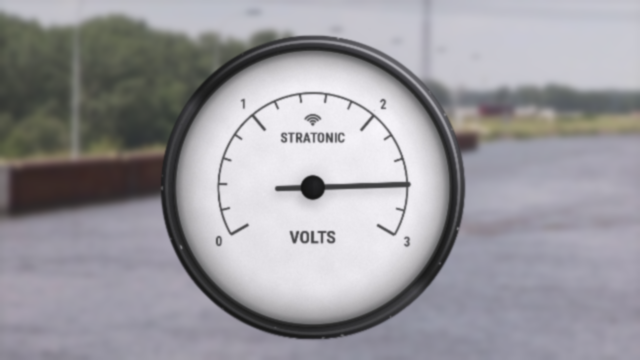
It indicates 2.6 V
